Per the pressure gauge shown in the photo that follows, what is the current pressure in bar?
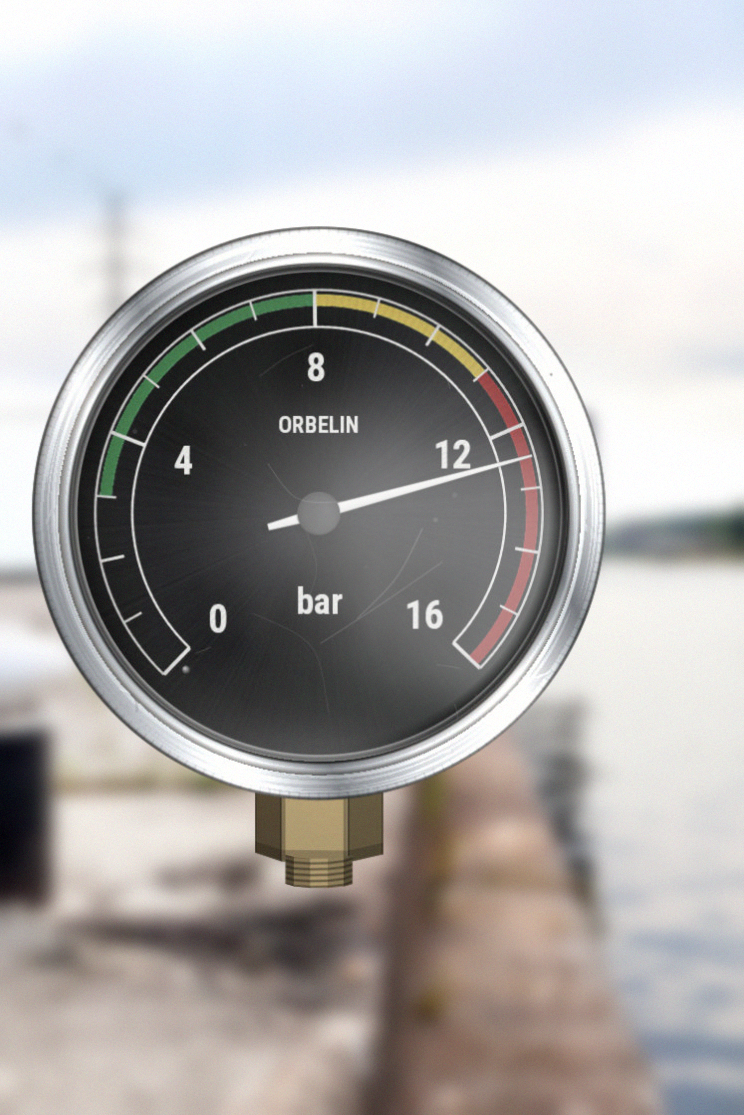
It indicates 12.5 bar
